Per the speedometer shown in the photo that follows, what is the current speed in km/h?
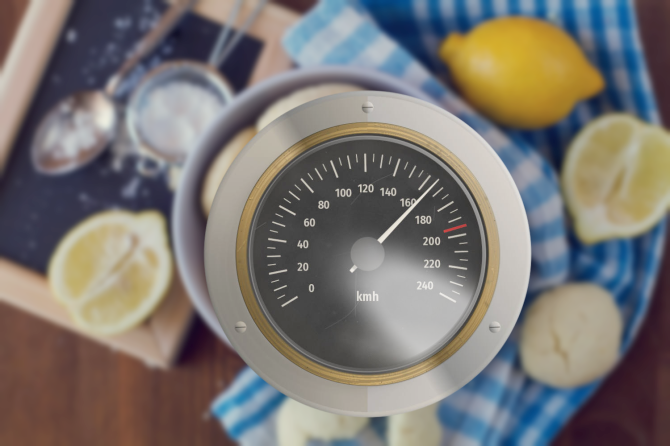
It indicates 165 km/h
